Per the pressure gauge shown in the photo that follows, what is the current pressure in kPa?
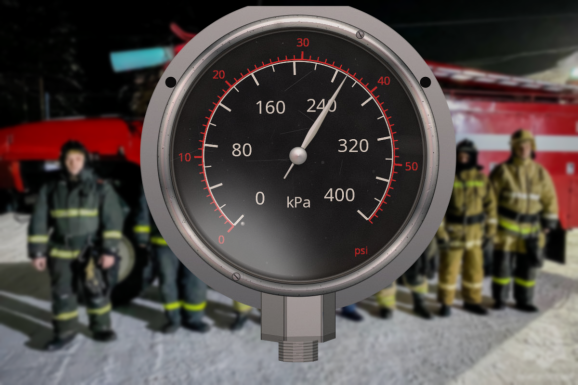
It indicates 250 kPa
